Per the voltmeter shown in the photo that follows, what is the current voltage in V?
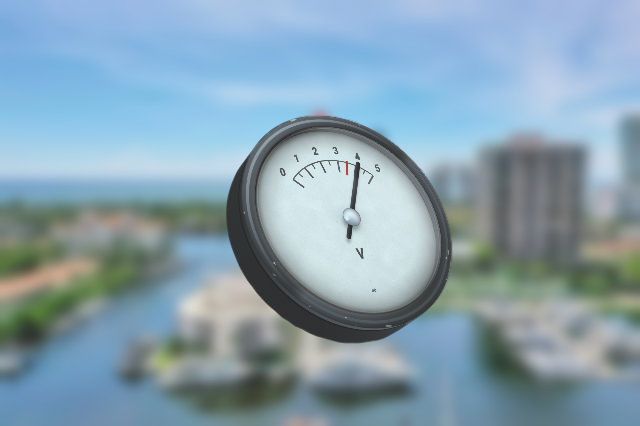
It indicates 4 V
